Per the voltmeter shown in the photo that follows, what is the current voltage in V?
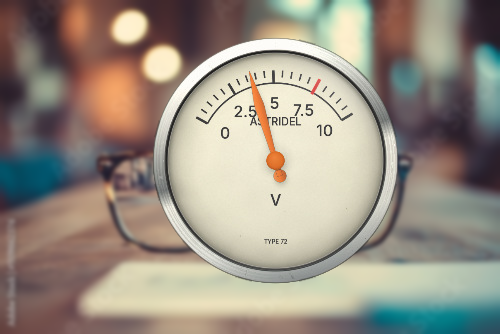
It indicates 3.75 V
